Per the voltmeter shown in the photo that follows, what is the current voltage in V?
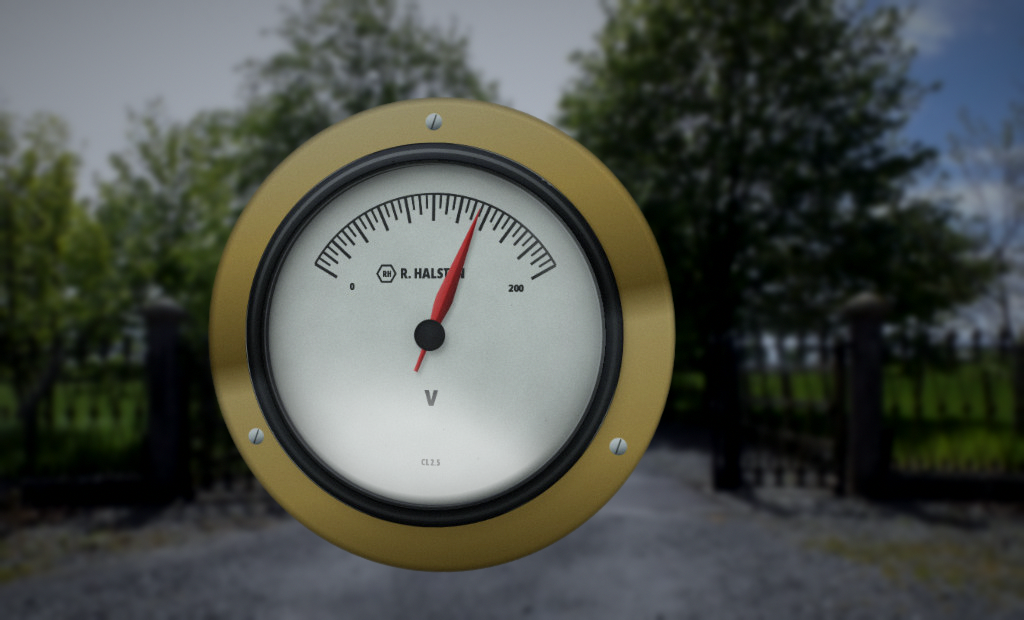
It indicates 135 V
